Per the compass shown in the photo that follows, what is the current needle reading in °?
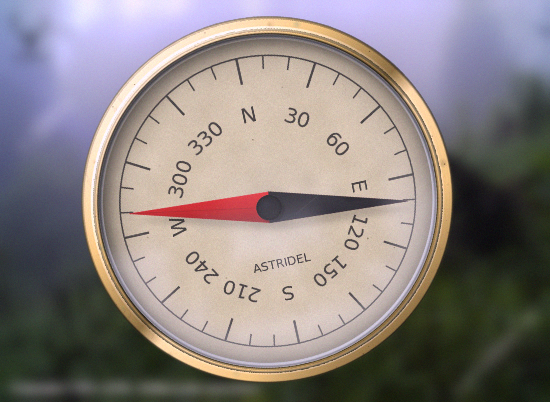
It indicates 280 °
